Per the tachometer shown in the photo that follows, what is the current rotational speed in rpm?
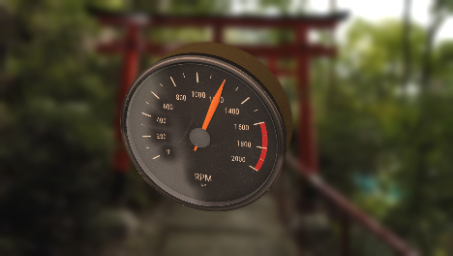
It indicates 1200 rpm
